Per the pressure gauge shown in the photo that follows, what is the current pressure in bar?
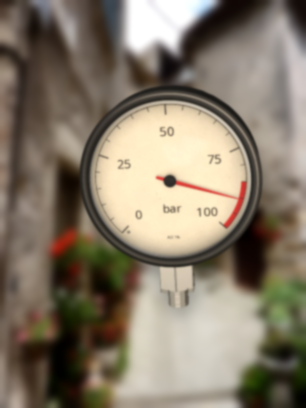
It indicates 90 bar
